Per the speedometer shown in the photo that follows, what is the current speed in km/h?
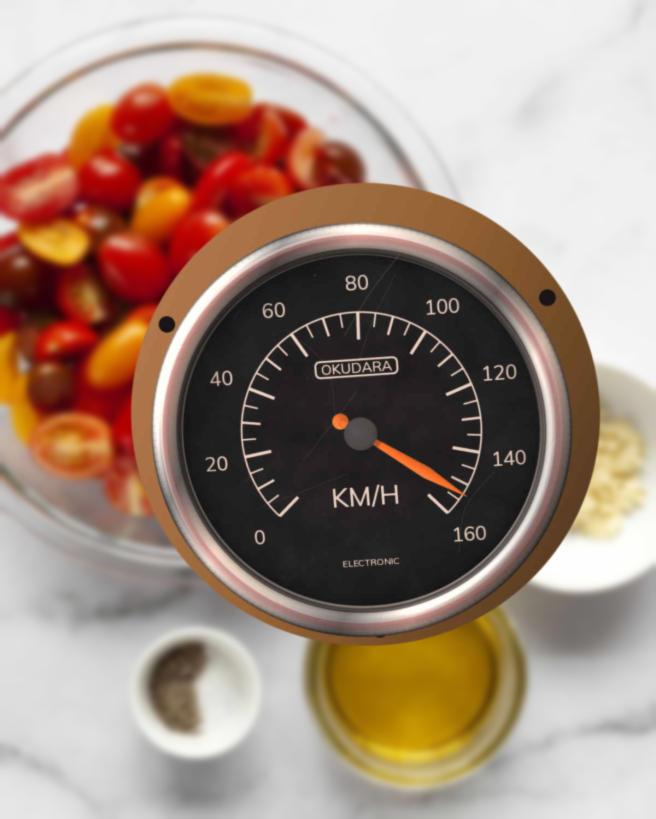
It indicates 152.5 km/h
